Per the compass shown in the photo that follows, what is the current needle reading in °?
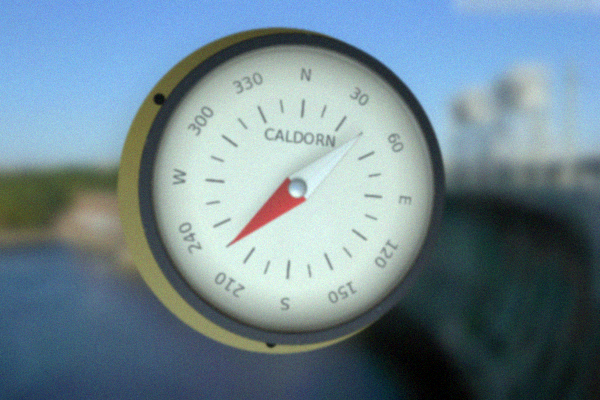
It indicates 225 °
